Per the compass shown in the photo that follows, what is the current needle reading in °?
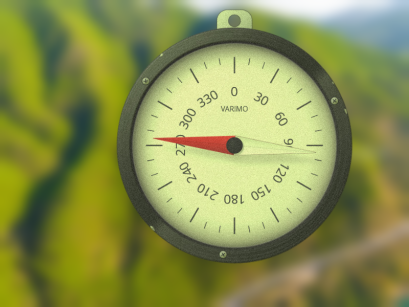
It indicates 275 °
